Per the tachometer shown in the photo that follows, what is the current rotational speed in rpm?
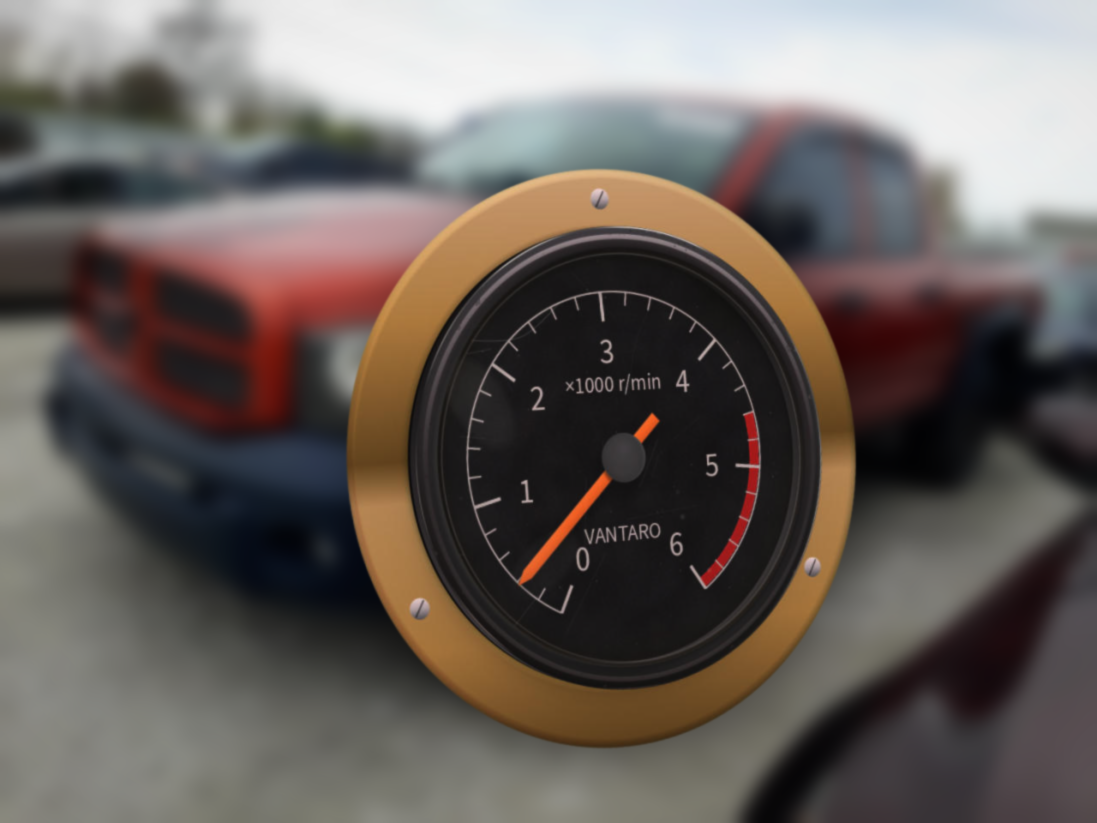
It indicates 400 rpm
